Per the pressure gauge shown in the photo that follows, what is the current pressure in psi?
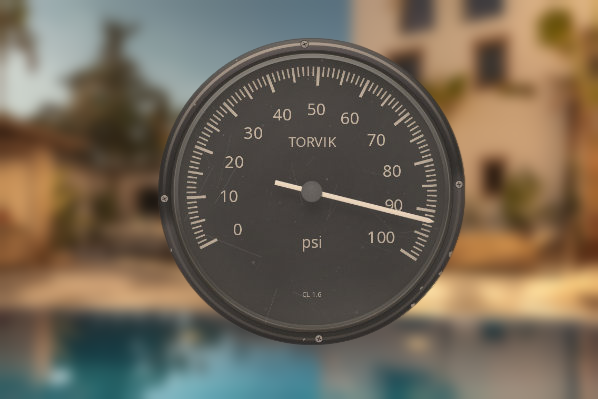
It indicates 92 psi
